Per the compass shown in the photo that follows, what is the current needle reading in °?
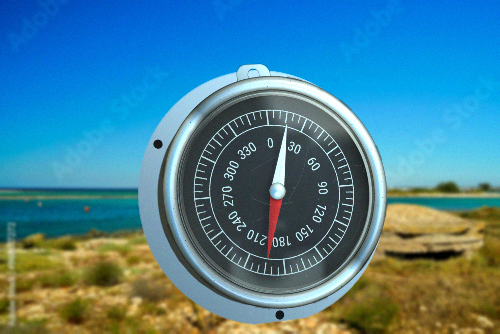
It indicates 195 °
